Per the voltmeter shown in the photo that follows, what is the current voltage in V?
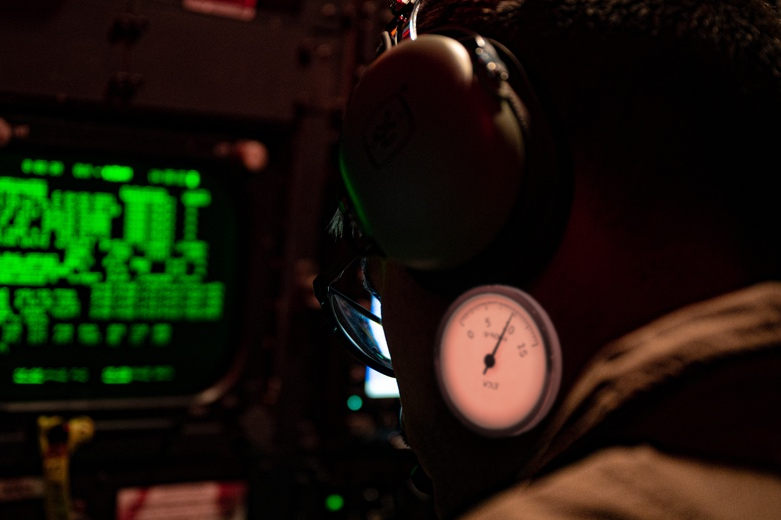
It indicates 10 V
